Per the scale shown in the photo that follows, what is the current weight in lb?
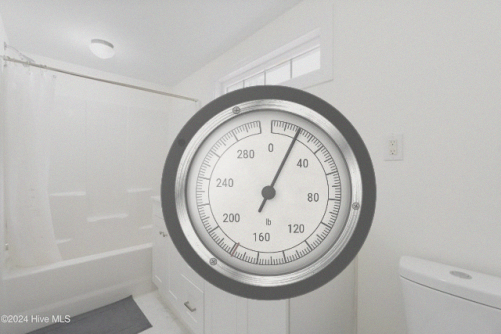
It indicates 20 lb
